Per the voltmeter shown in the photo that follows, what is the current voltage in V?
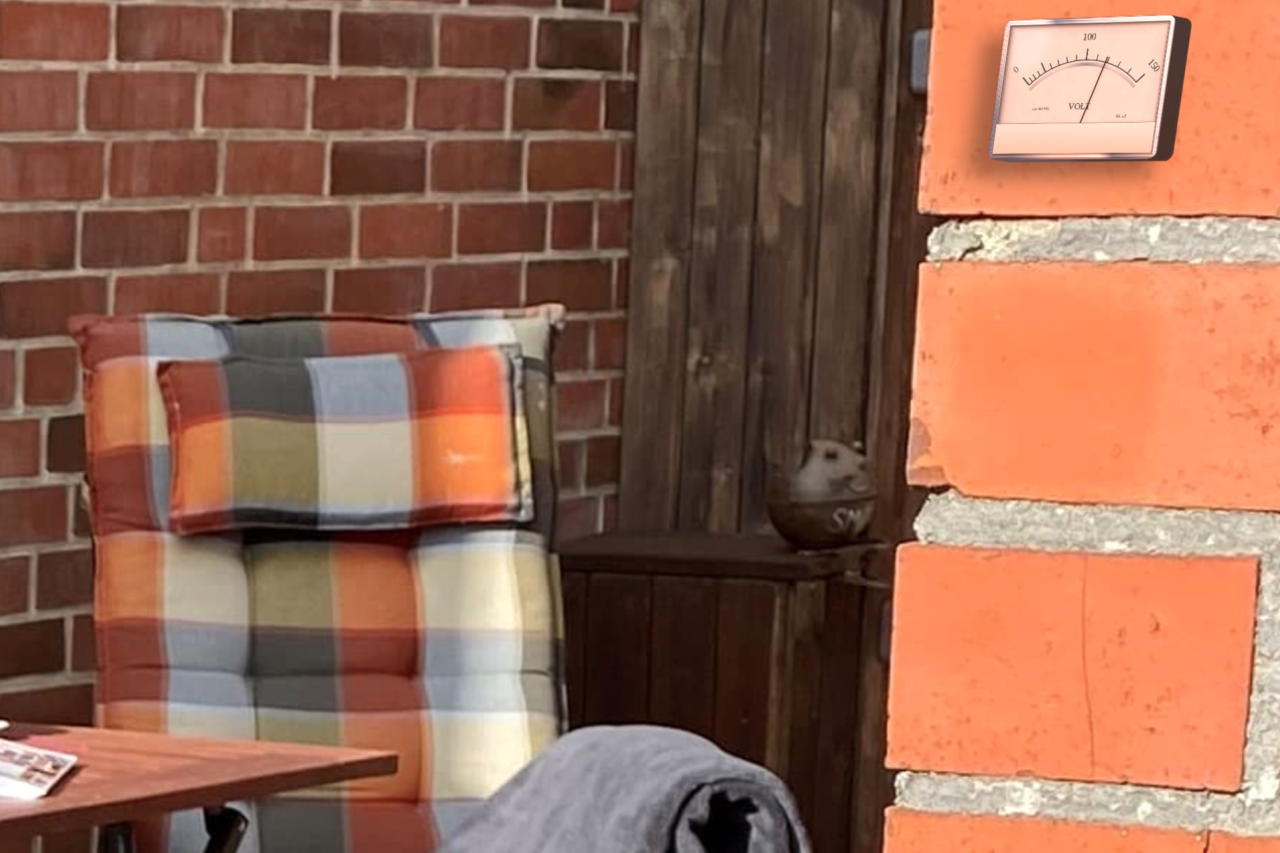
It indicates 120 V
